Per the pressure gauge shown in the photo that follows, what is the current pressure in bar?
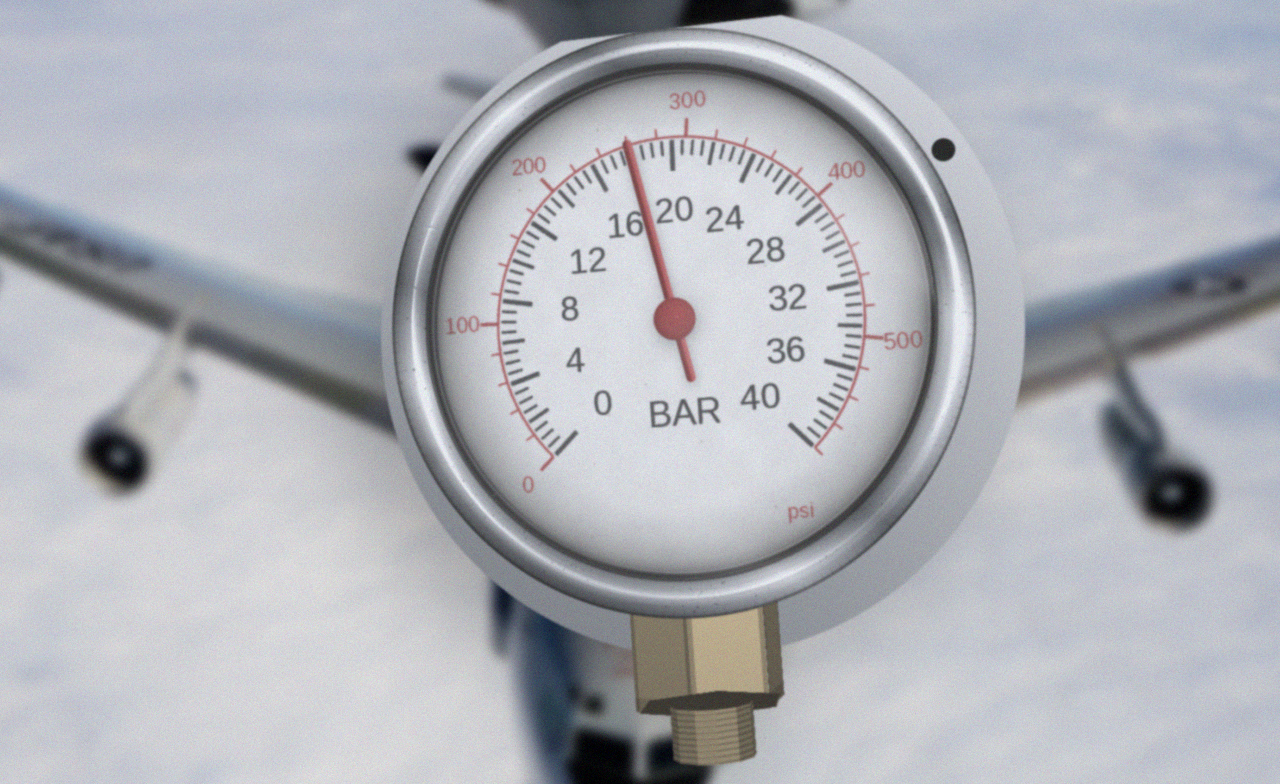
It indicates 18 bar
